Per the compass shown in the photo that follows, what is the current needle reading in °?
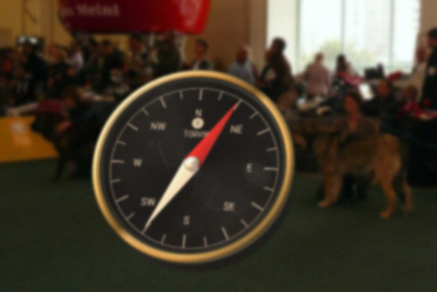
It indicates 30 °
